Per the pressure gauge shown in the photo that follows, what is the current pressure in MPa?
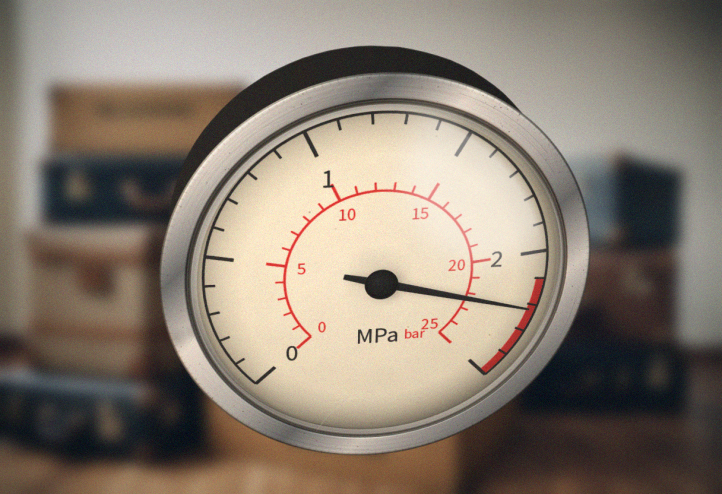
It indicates 2.2 MPa
